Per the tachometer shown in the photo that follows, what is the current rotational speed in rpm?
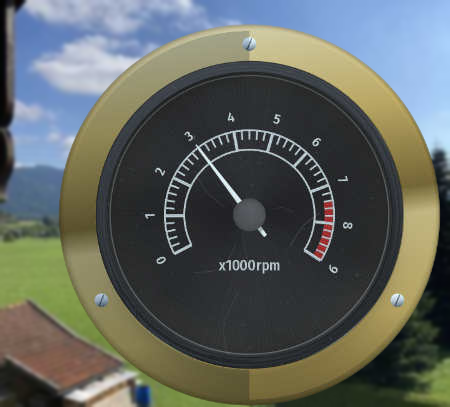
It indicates 3000 rpm
